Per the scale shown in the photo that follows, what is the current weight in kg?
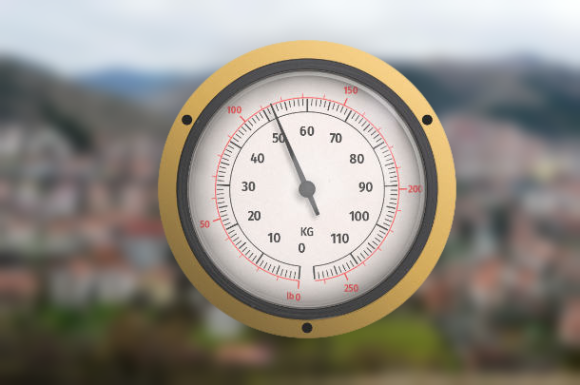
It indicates 52 kg
